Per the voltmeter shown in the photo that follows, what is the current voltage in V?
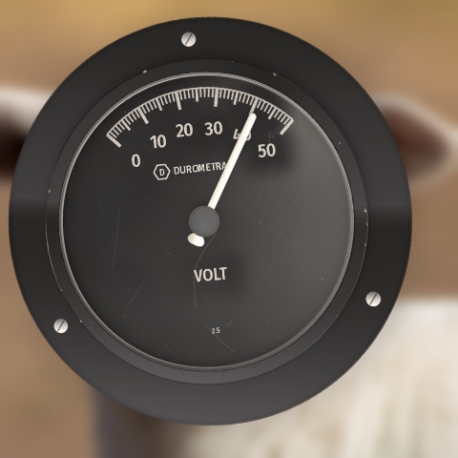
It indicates 41 V
